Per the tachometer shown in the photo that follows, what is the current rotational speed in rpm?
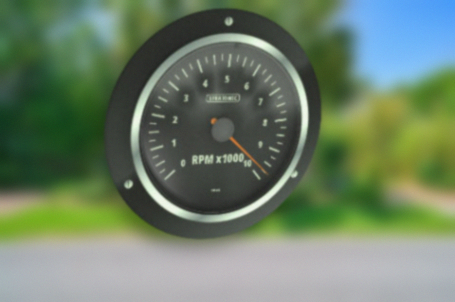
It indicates 9750 rpm
